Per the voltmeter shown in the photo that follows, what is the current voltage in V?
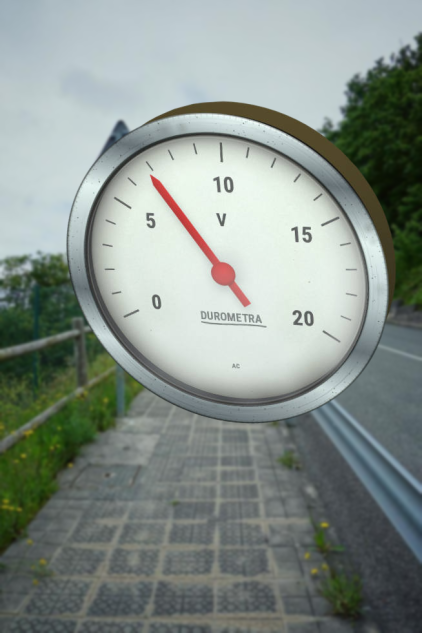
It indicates 7 V
